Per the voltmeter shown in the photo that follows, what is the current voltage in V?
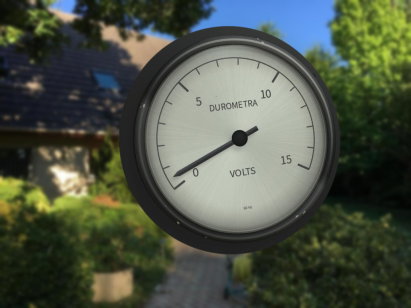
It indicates 0.5 V
